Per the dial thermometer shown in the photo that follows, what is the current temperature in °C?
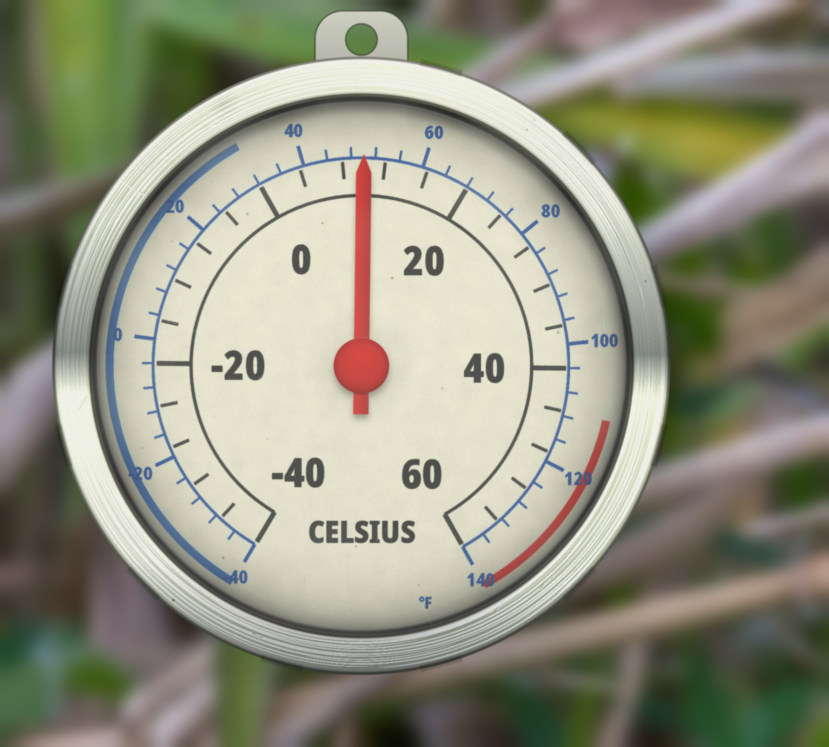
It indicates 10 °C
